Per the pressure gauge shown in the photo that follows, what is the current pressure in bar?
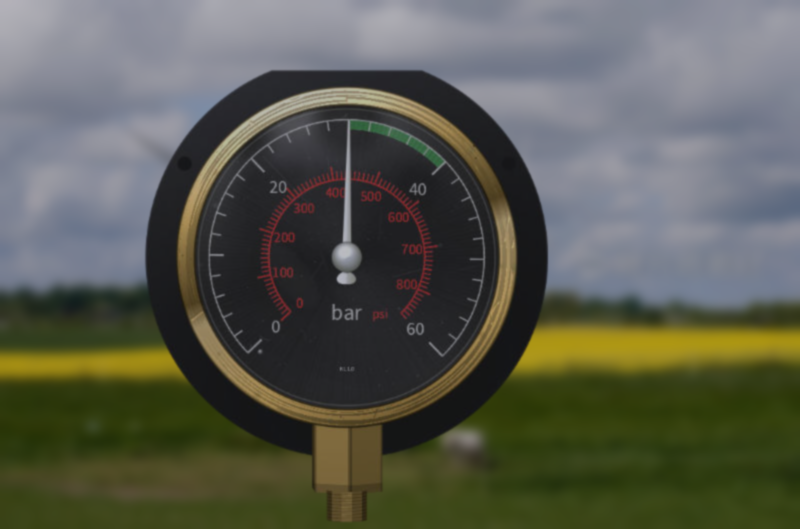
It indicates 30 bar
